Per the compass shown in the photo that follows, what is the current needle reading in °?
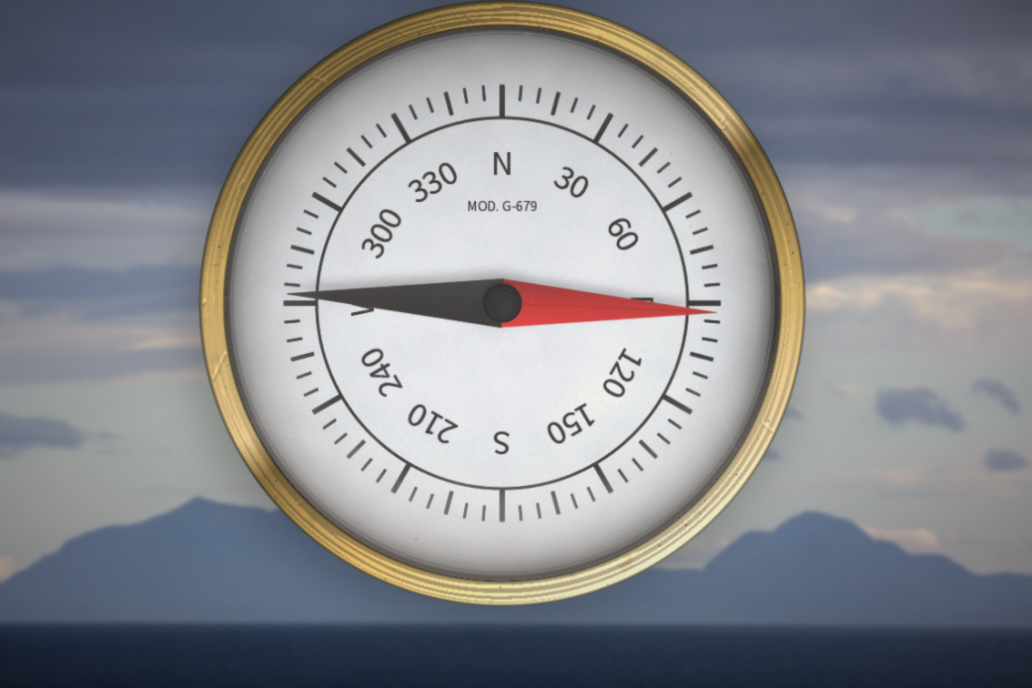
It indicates 92.5 °
